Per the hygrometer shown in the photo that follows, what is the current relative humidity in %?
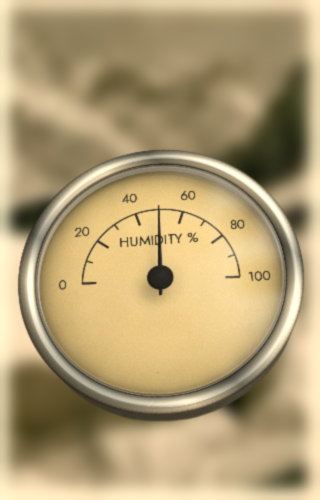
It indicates 50 %
